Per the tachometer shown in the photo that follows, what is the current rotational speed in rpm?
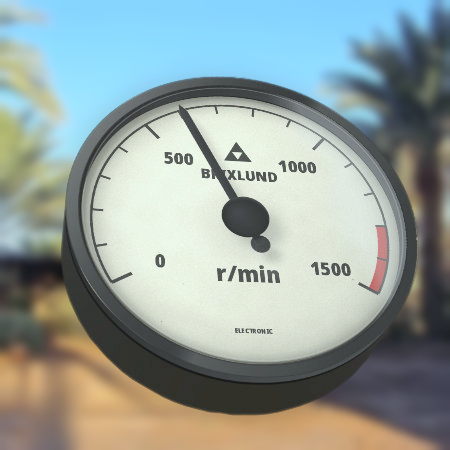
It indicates 600 rpm
